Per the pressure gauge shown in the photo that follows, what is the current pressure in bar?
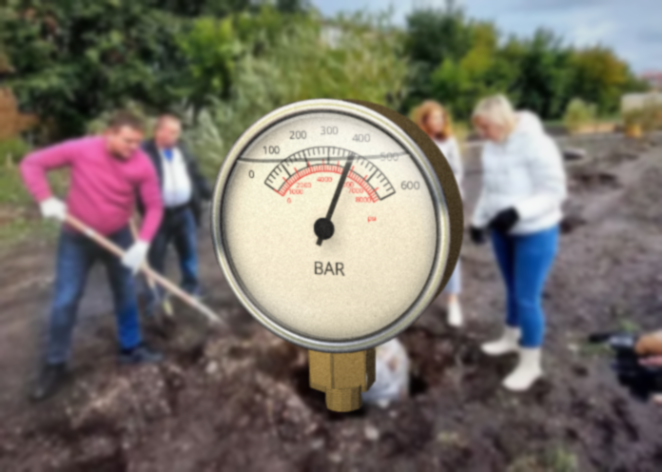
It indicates 400 bar
